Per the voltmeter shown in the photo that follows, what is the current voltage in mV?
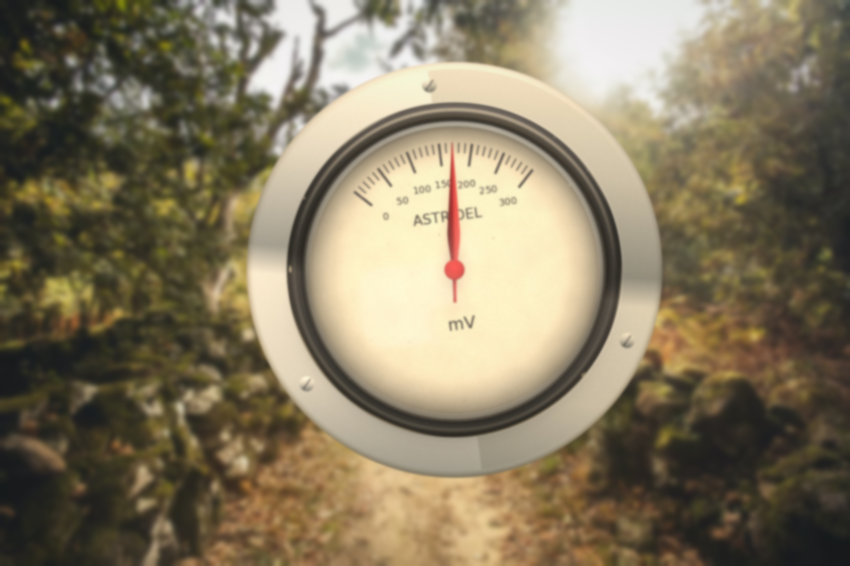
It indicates 170 mV
